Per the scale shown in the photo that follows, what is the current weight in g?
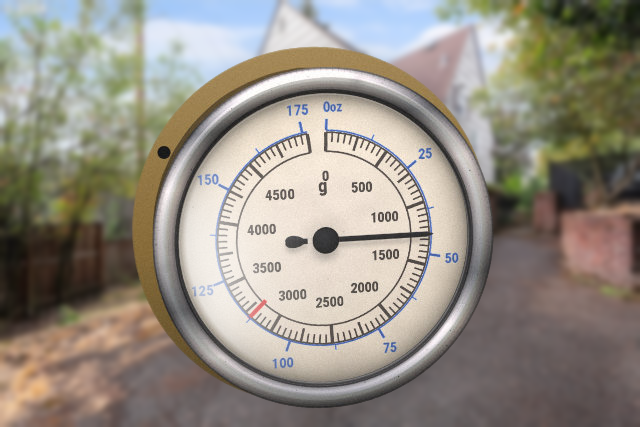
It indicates 1250 g
